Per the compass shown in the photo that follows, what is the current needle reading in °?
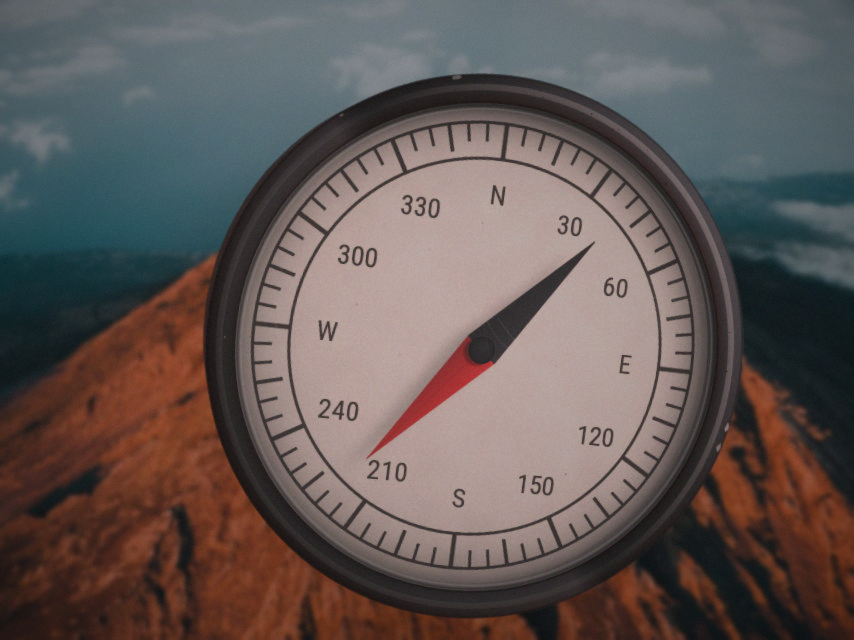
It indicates 220 °
